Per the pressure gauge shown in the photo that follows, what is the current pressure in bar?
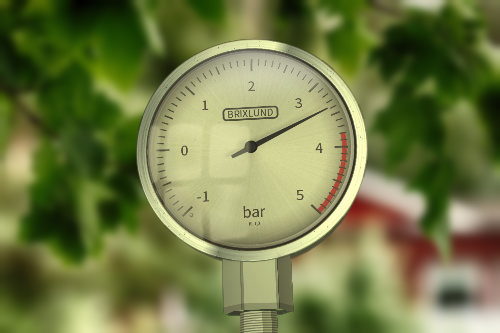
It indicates 3.4 bar
